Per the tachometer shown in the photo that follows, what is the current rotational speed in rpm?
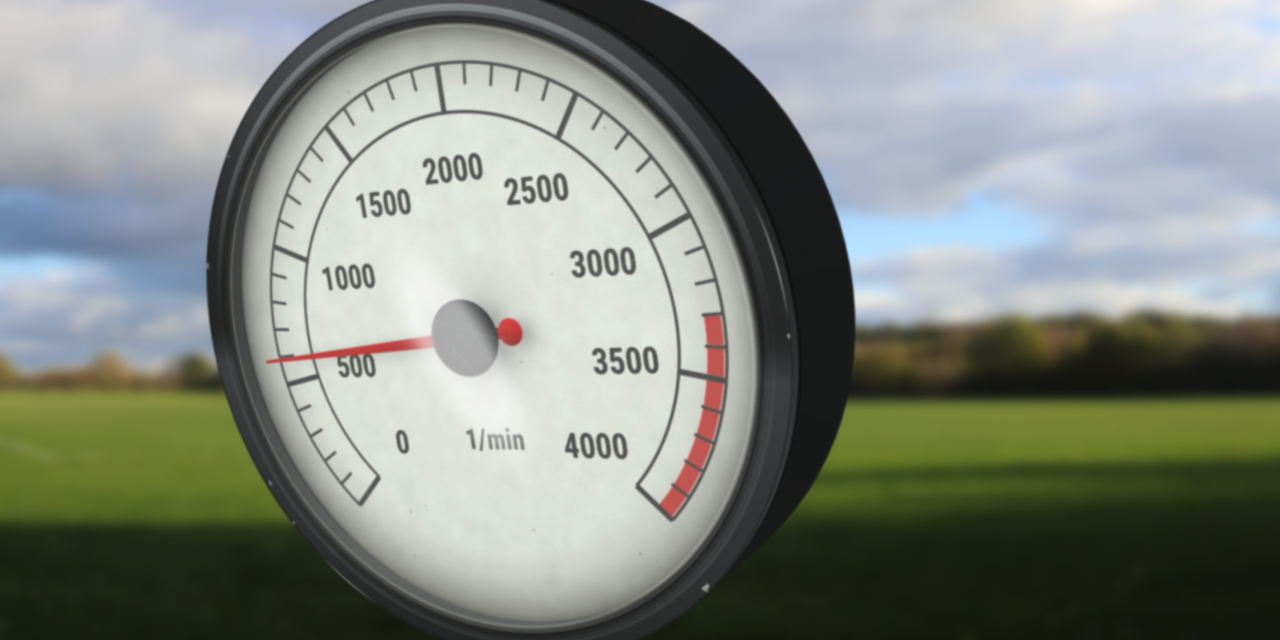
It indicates 600 rpm
